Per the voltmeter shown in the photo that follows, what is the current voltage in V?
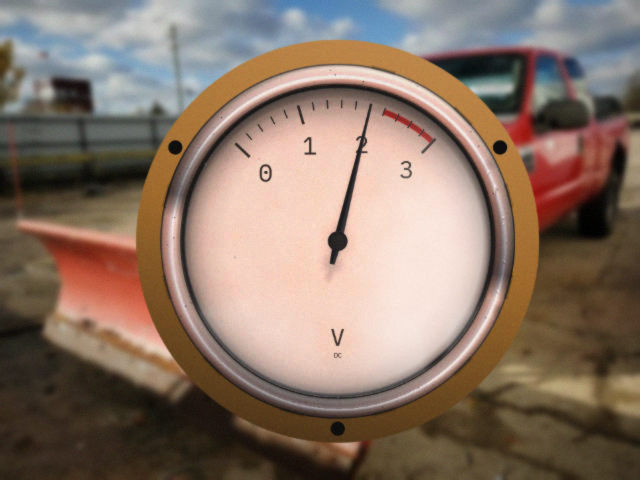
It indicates 2 V
